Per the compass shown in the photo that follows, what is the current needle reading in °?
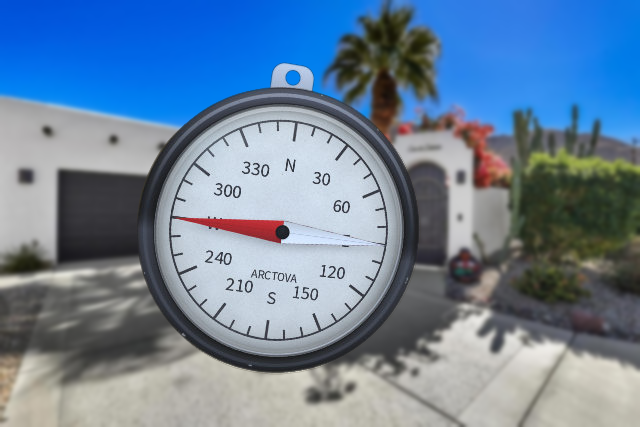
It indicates 270 °
